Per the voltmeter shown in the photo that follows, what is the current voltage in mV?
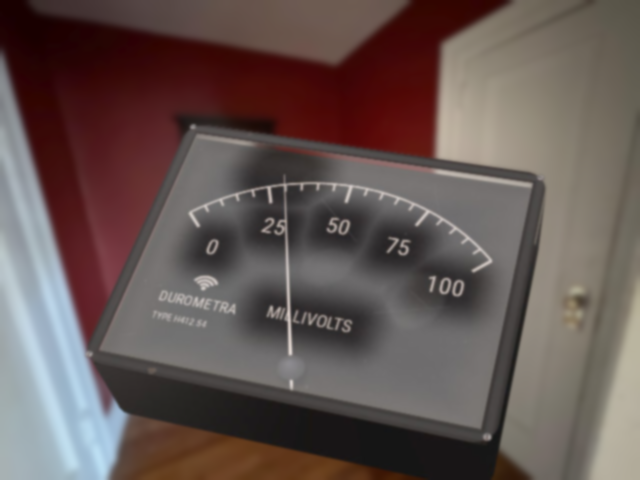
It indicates 30 mV
